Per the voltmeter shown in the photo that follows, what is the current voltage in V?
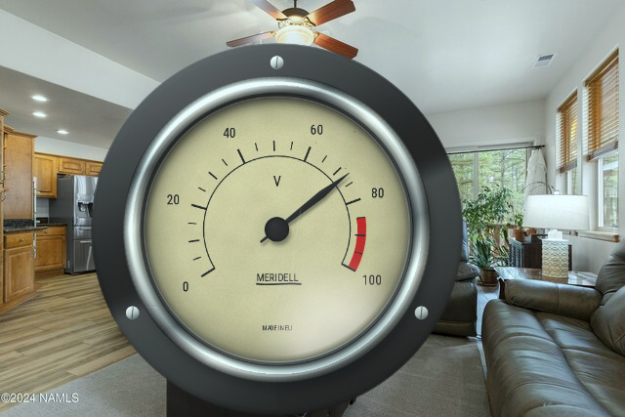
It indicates 72.5 V
